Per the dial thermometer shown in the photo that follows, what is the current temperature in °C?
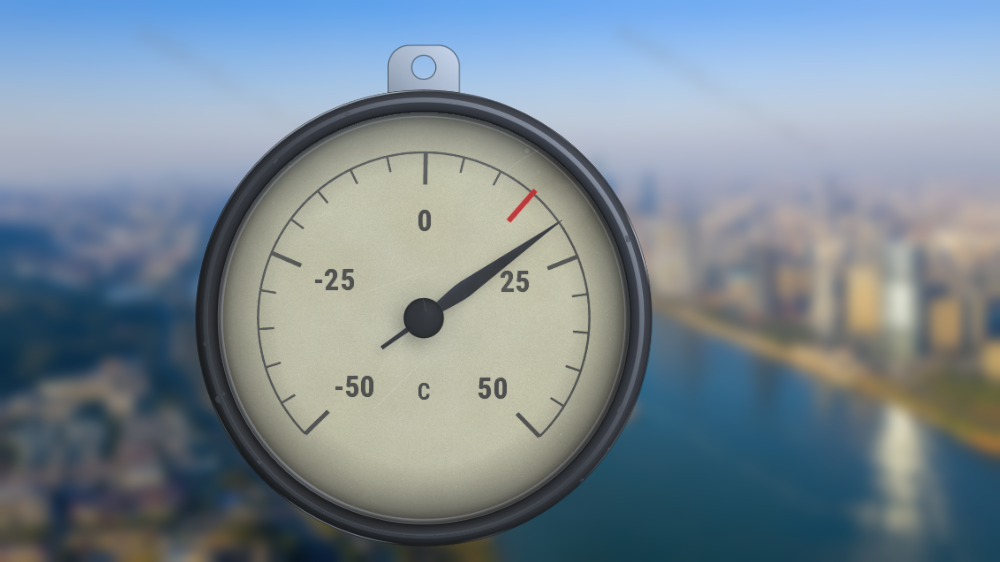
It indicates 20 °C
